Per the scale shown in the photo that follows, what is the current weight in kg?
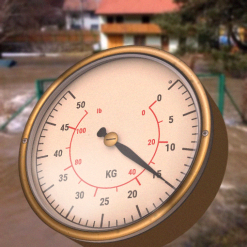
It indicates 15 kg
